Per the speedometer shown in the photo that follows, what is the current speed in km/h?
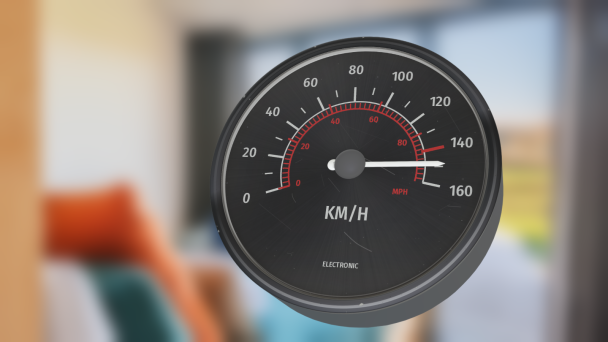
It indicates 150 km/h
